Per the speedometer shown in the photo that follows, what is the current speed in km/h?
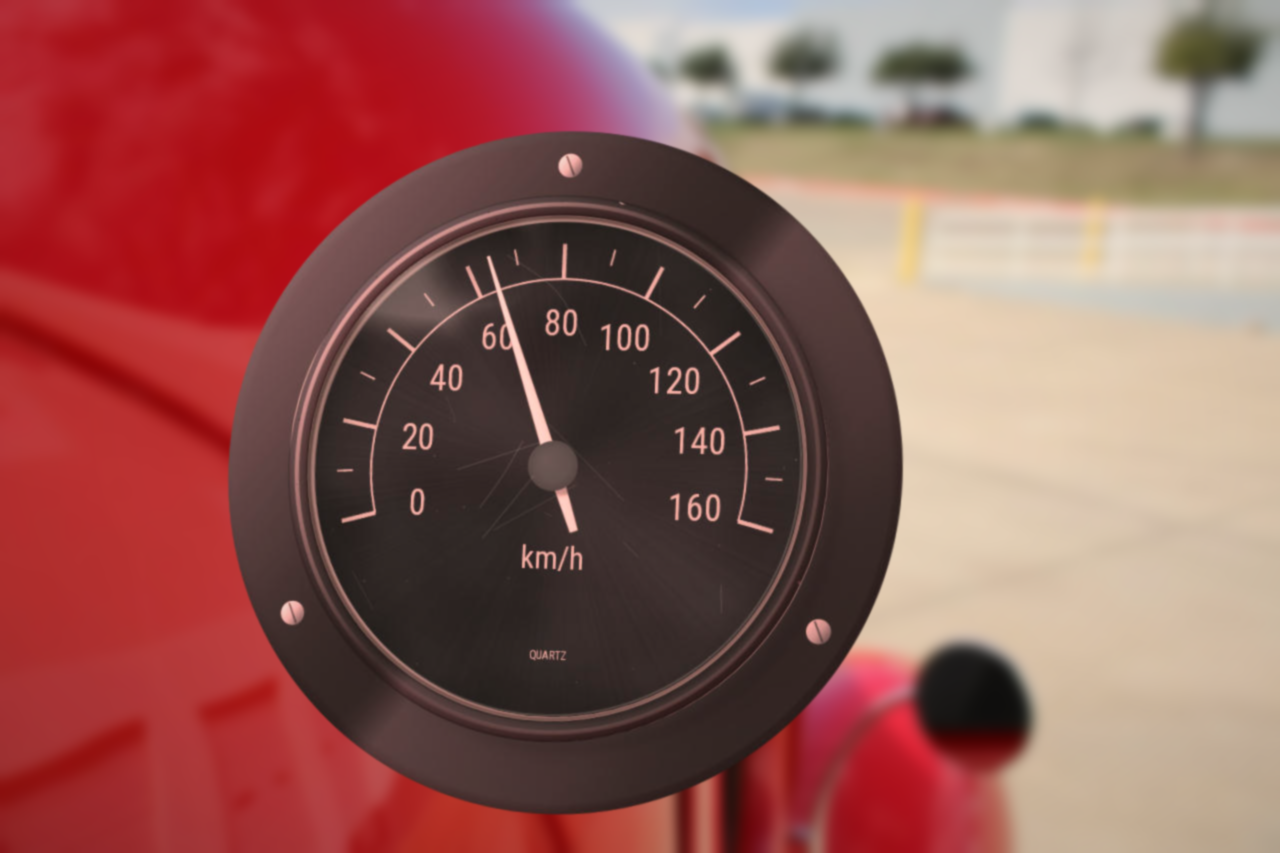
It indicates 65 km/h
